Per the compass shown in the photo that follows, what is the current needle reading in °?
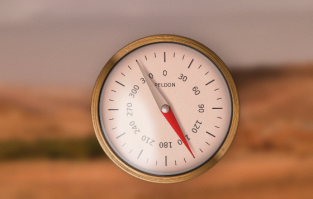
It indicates 150 °
